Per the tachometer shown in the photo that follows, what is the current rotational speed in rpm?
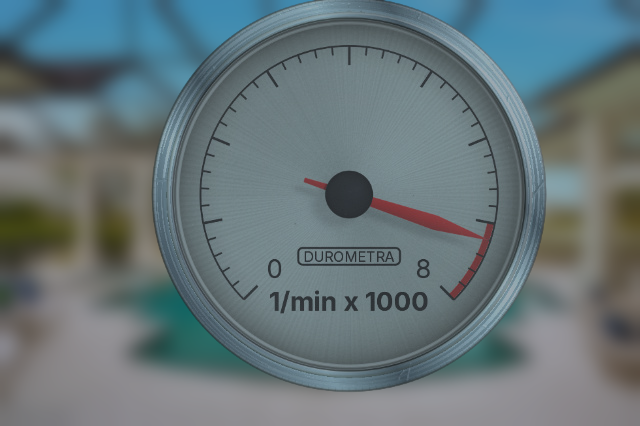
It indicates 7200 rpm
